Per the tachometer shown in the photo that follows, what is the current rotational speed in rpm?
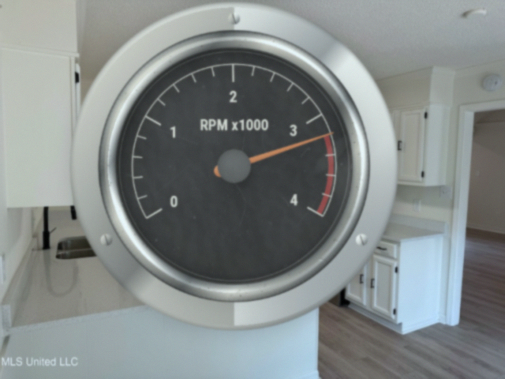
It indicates 3200 rpm
